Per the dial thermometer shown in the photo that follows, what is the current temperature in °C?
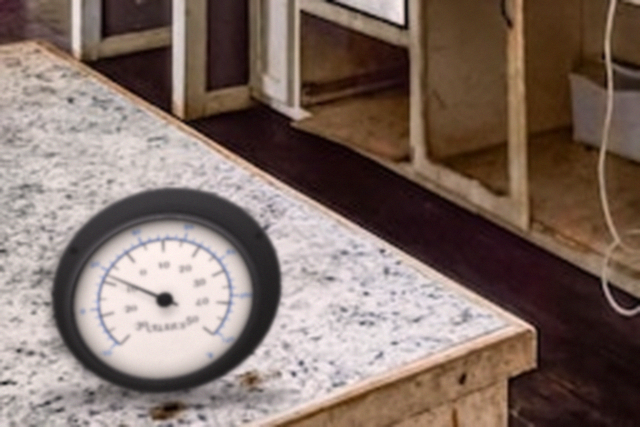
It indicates -7.5 °C
